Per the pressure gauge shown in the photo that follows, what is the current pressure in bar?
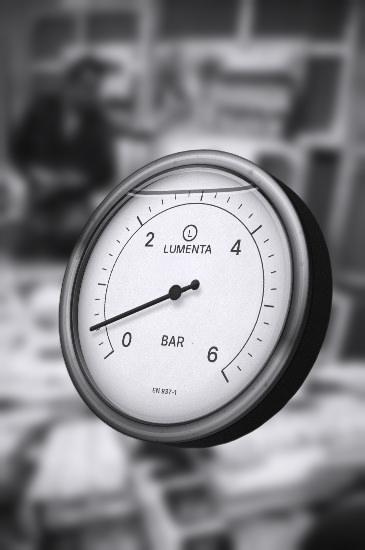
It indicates 0.4 bar
